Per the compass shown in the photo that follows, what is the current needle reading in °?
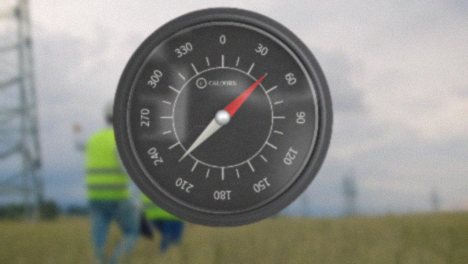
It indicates 45 °
